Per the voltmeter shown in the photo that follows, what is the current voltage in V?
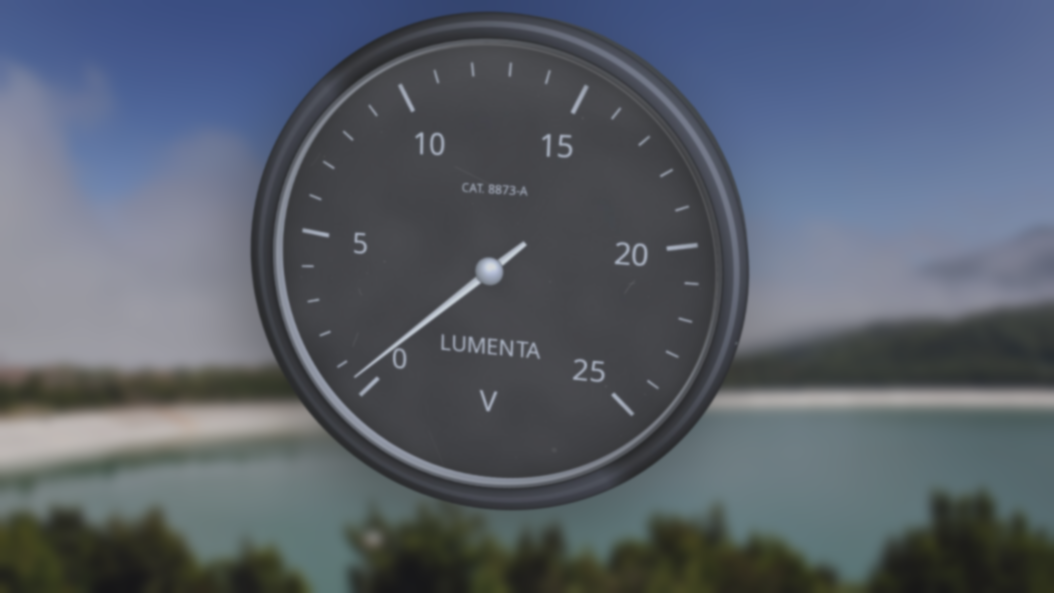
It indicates 0.5 V
